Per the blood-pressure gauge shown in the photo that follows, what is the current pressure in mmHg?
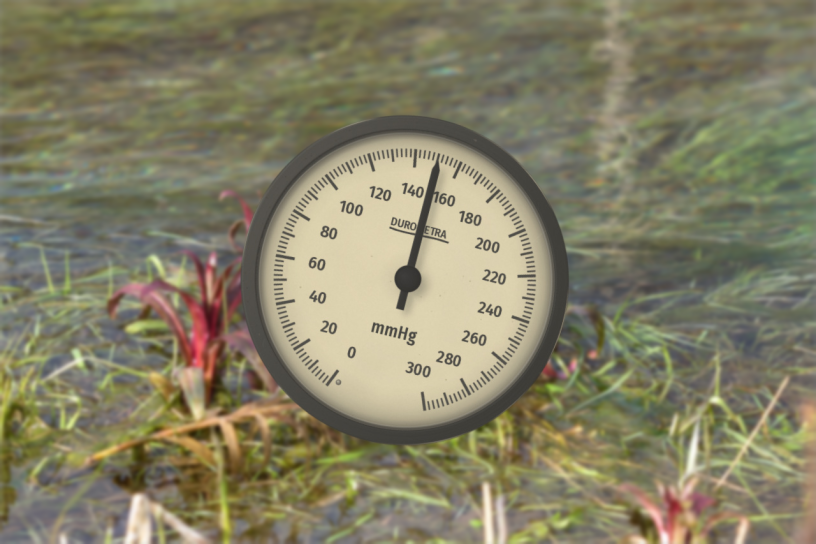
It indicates 150 mmHg
